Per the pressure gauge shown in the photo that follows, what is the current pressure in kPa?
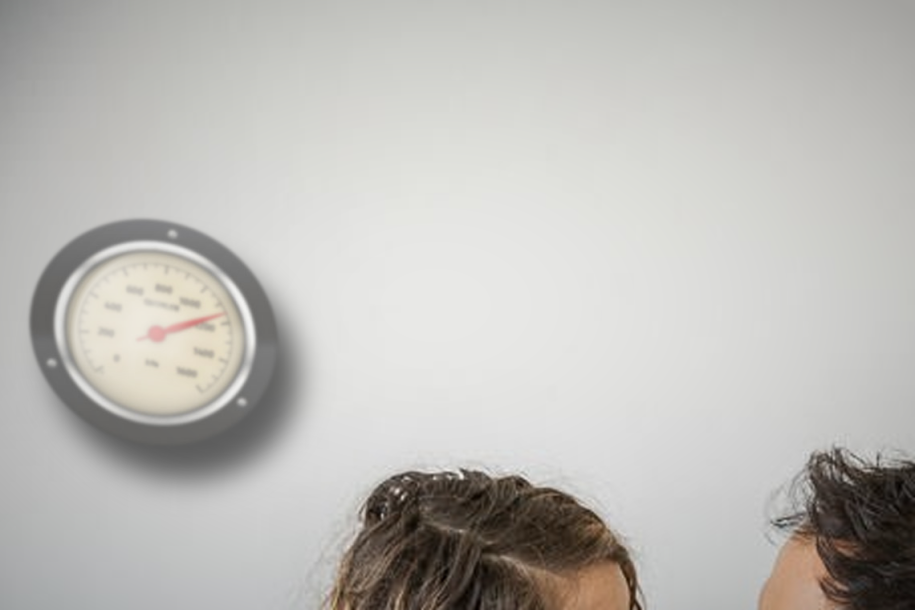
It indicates 1150 kPa
